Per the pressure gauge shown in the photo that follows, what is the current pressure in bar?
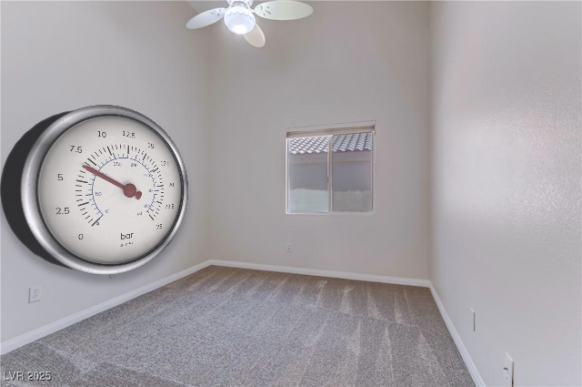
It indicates 6.5 bar
